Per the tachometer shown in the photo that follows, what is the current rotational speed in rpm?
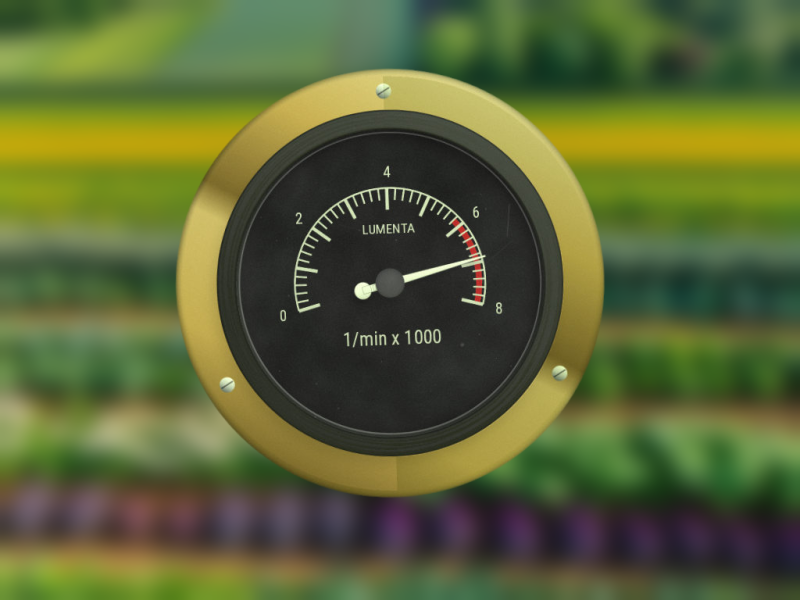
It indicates 6900 rpm
